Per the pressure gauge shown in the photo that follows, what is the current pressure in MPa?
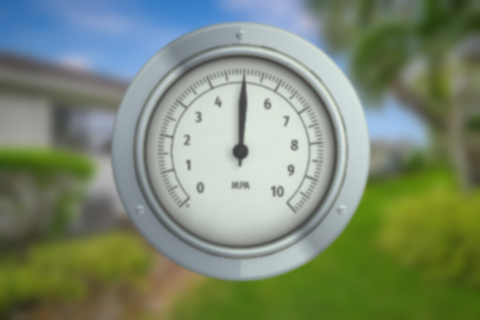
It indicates 5 MPa
